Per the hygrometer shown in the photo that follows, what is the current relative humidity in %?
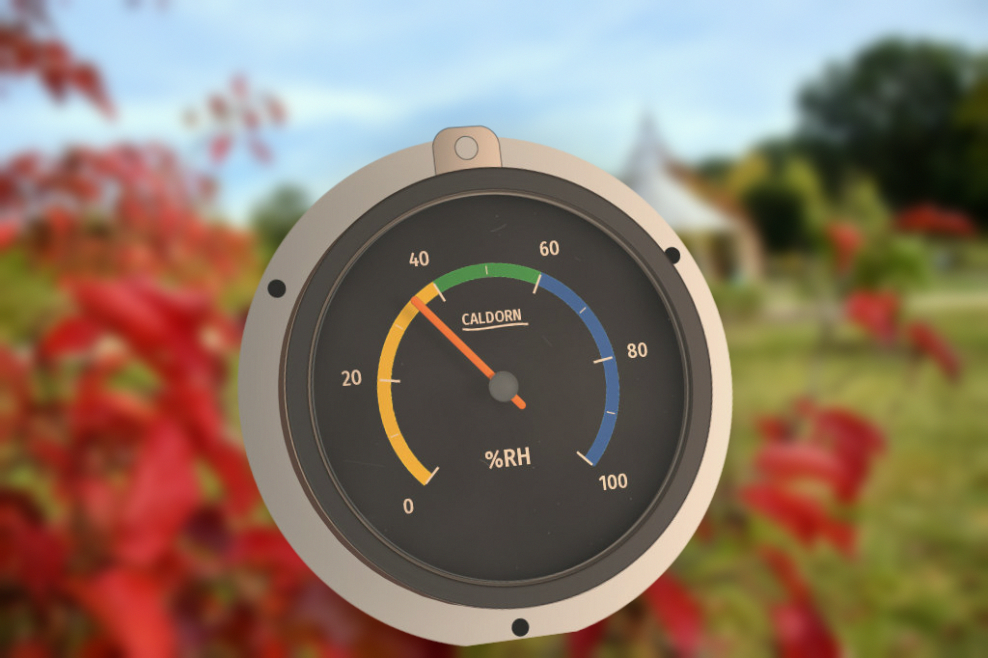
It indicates 35 %
